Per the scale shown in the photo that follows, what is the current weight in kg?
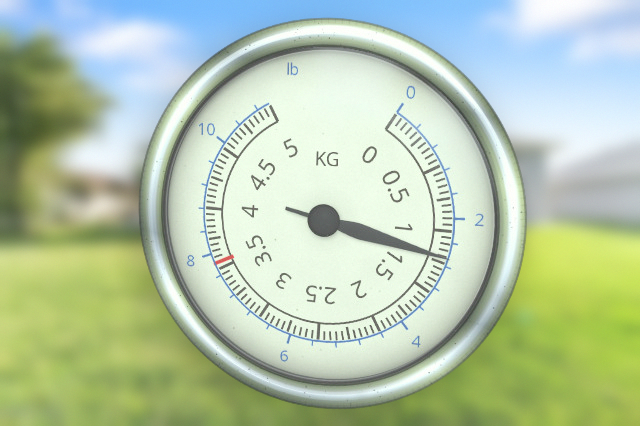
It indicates 1.2 kg
